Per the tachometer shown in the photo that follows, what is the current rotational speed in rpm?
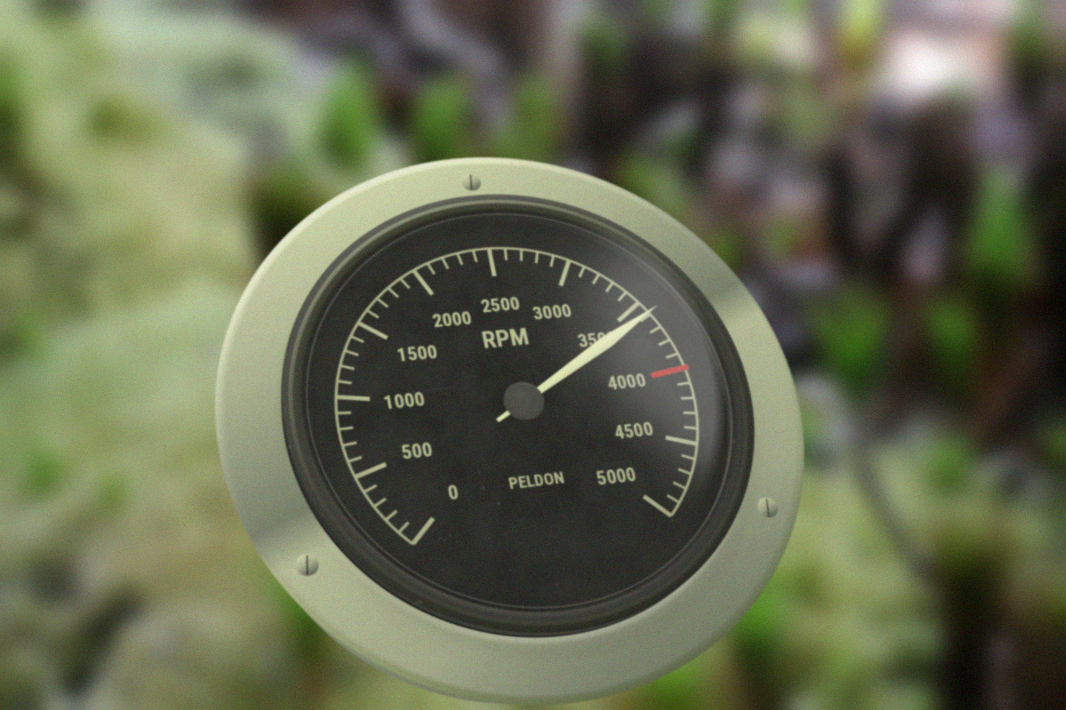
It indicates 3600 rpm
